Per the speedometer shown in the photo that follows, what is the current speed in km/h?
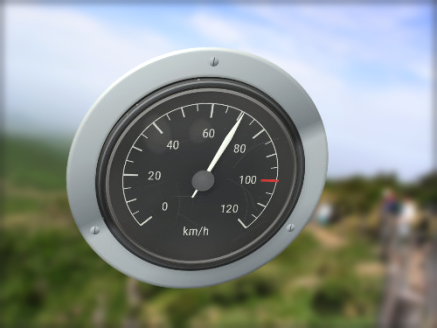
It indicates 70 km/h
